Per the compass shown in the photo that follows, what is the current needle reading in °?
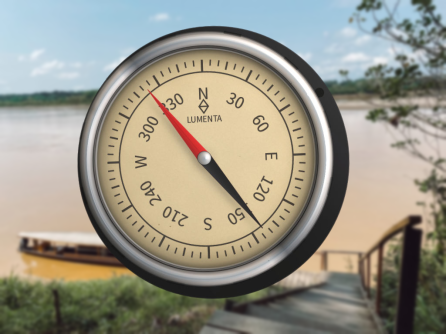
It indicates 322.5 °
